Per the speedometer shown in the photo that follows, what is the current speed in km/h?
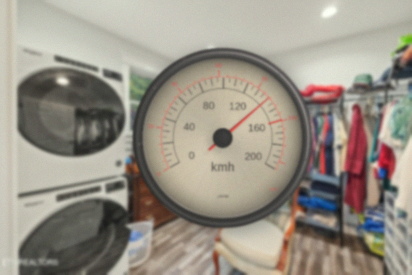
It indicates 140 km/h
